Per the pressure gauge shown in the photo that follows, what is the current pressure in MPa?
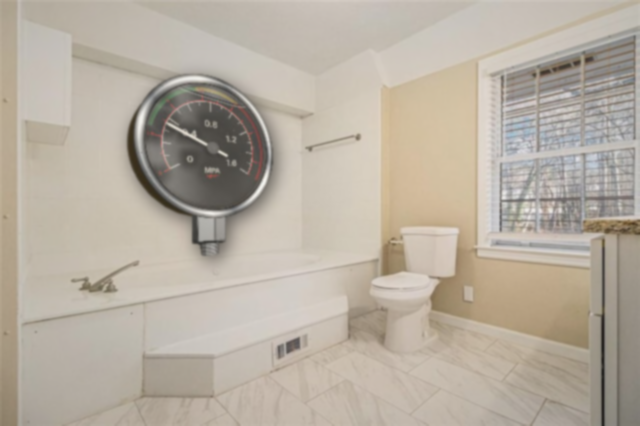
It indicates 0.35 MPa
